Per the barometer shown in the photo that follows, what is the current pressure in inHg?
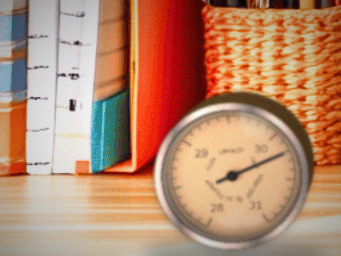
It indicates 30.2 inHg
